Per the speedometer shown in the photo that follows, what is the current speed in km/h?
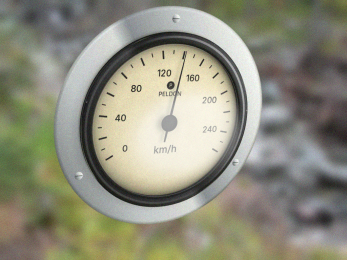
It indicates 140 km/h
